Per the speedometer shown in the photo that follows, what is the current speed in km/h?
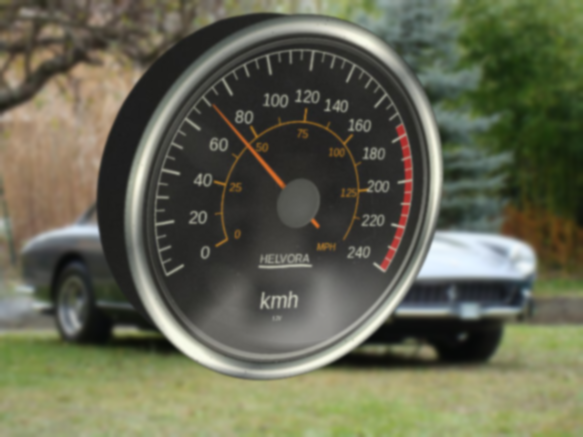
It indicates 70 km/h
